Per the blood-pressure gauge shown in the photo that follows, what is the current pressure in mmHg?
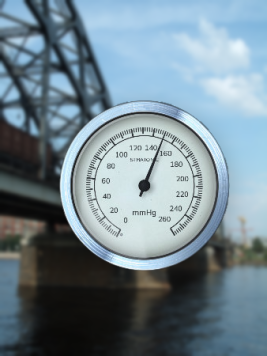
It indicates 150 mmHg
